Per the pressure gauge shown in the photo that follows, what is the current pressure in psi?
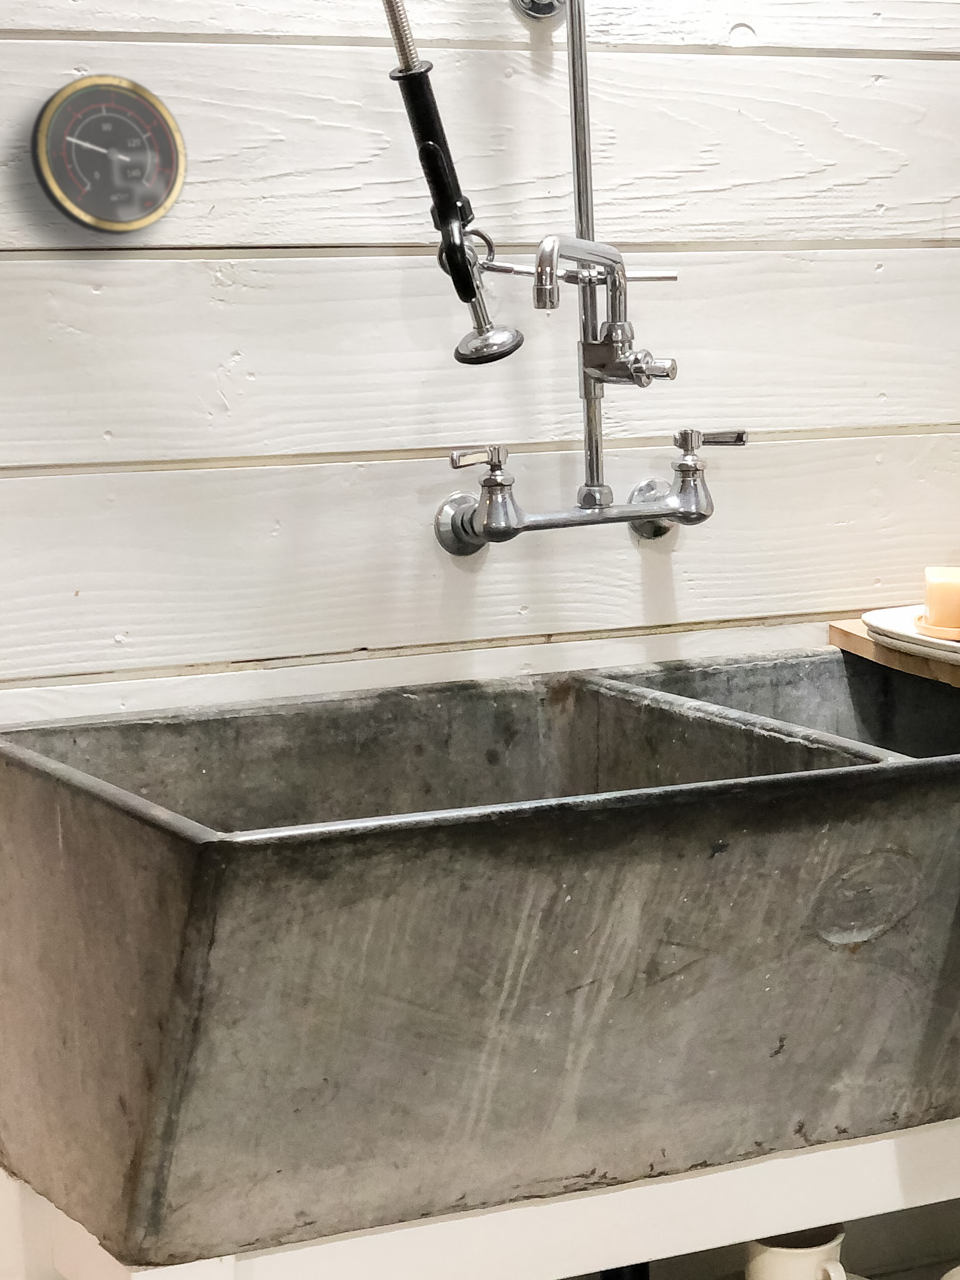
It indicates 40 psi
